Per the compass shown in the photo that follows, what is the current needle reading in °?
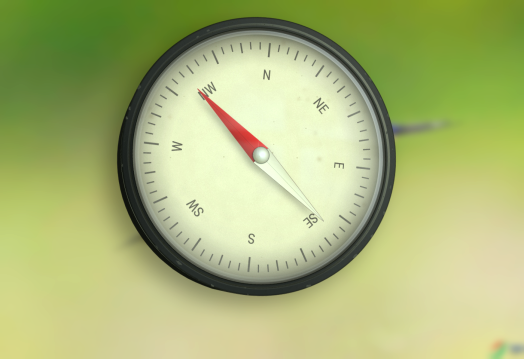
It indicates 310 °
